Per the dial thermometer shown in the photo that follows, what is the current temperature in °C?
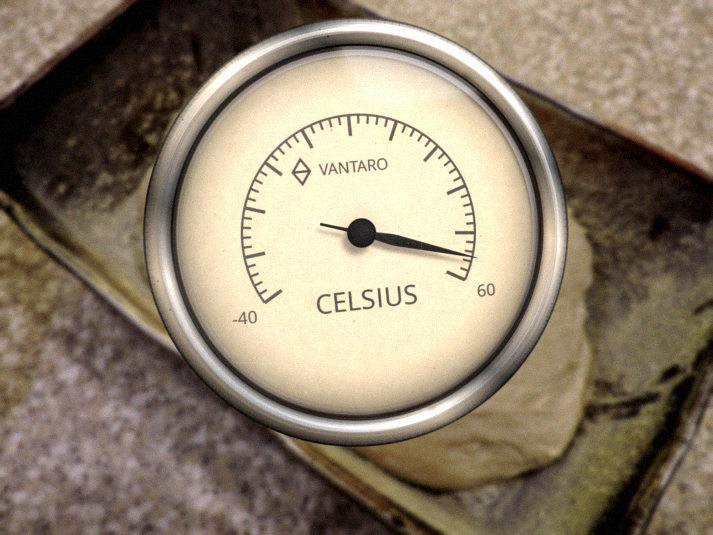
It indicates 55 °C
